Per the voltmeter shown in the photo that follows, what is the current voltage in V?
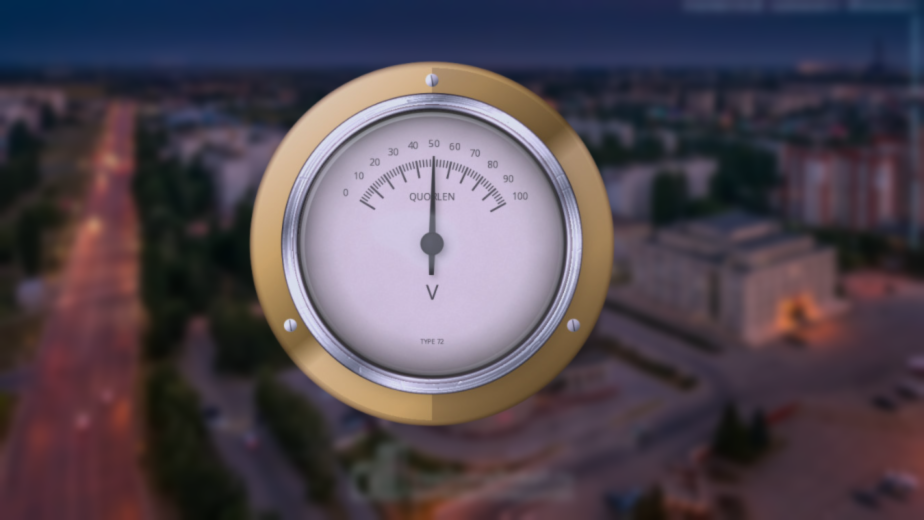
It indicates 50 V
